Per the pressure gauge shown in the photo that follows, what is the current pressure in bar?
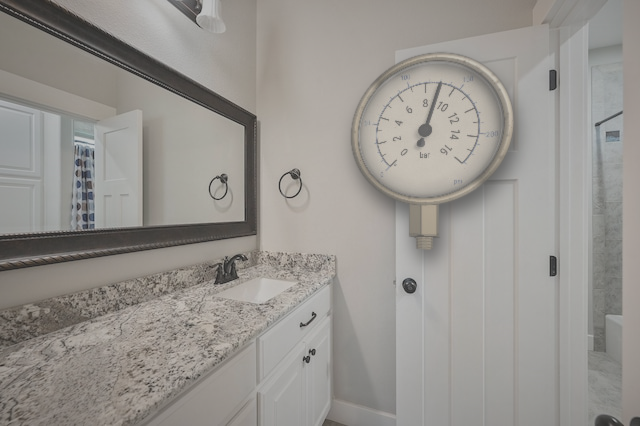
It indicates 9 bar
